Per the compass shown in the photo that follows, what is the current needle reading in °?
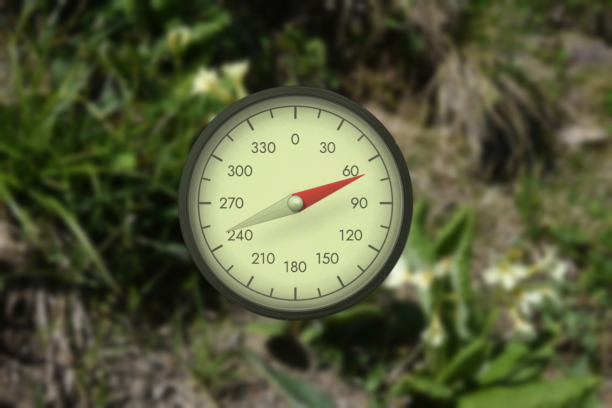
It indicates 67.5 °
